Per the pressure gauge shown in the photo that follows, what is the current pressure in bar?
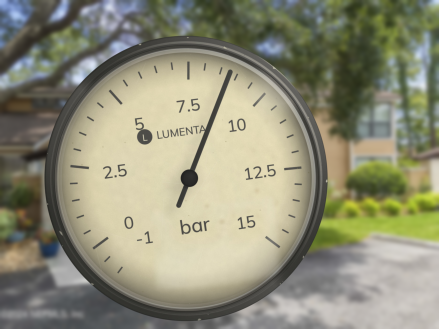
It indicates 8.75 bar
